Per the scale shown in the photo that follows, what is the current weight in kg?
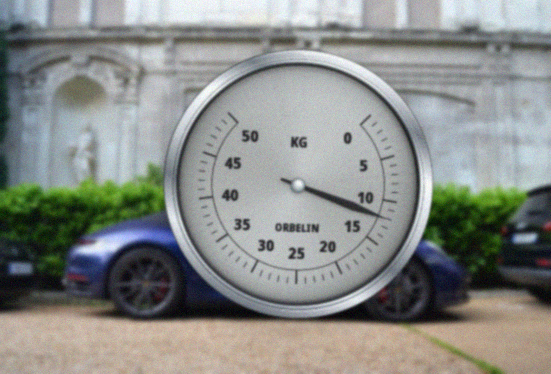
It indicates 12 kg
